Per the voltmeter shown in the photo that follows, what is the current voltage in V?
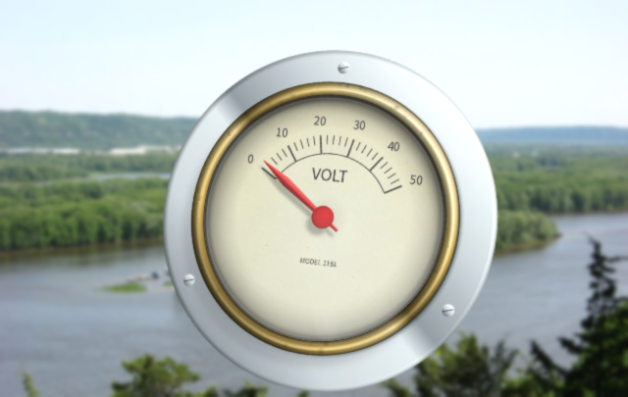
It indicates 2 V
